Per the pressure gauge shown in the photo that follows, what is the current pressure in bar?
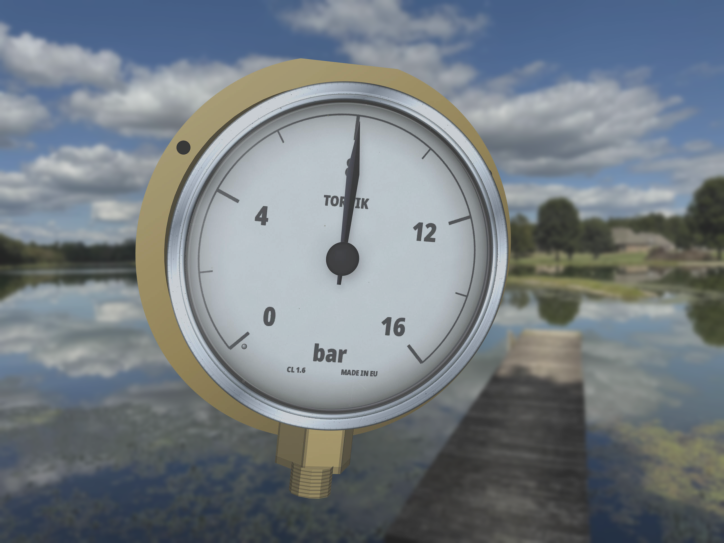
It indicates 8 bar
